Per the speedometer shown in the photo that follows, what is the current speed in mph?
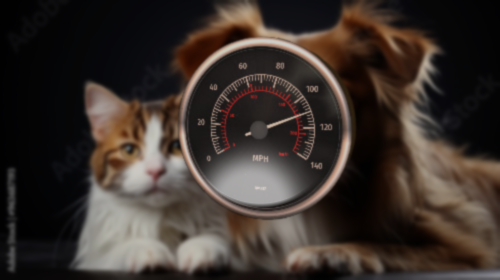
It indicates 110 mph
